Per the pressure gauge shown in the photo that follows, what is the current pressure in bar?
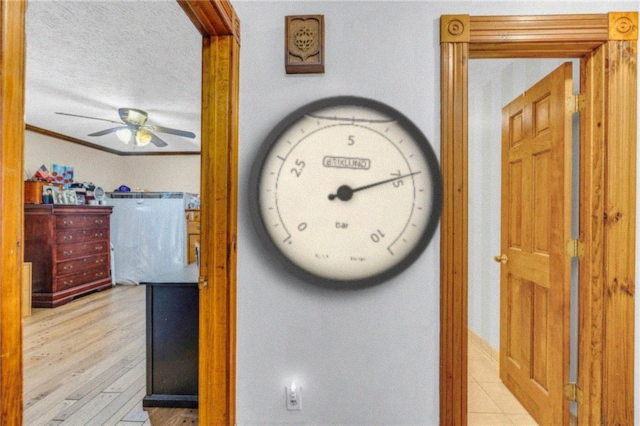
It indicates 7.5 bar
